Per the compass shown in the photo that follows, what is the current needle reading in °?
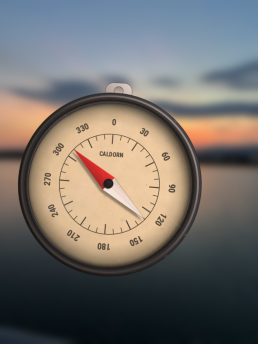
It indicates 310 °
